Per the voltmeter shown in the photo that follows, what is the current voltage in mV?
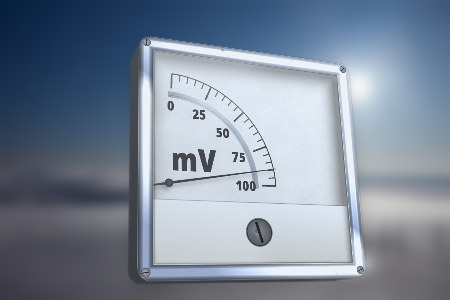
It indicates 90 mV
